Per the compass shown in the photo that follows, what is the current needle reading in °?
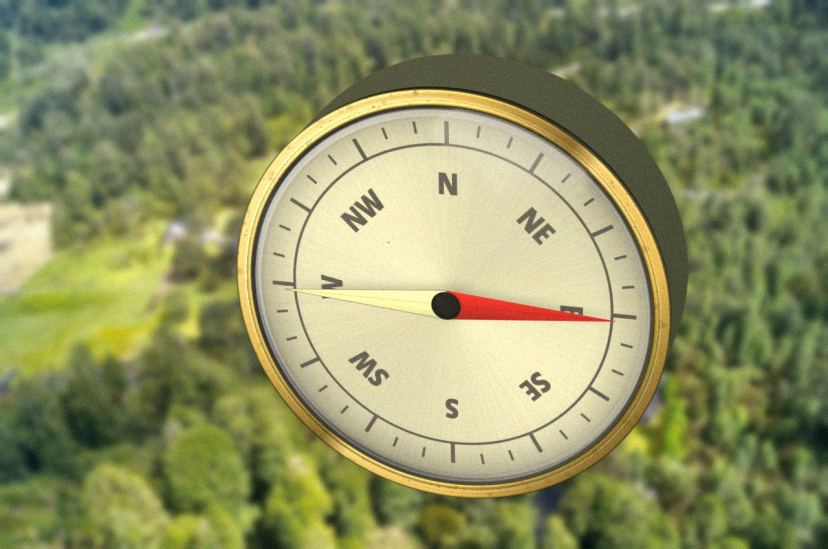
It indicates 90 °
